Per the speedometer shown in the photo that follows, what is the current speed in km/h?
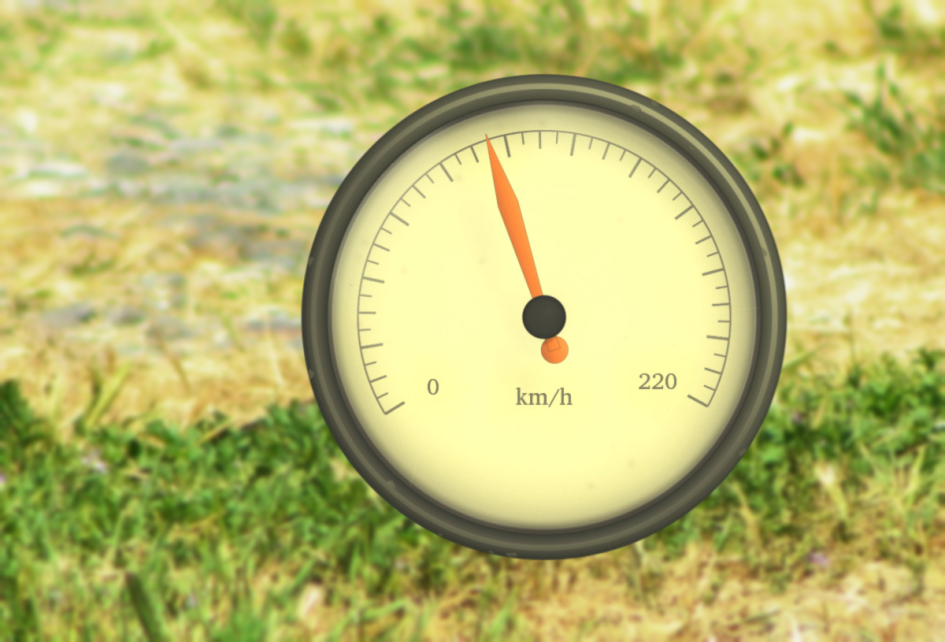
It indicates 95 km/h
